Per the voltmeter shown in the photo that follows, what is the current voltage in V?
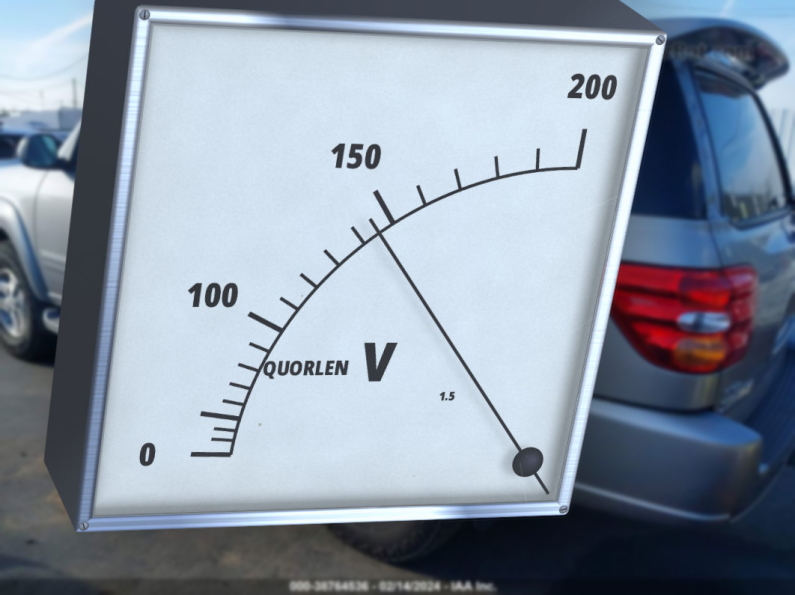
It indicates 145 V
